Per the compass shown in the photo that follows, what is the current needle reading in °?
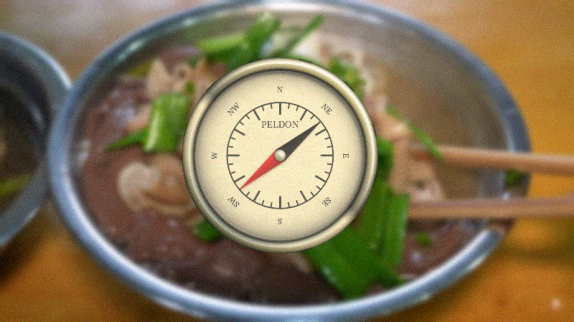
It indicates 230 °
